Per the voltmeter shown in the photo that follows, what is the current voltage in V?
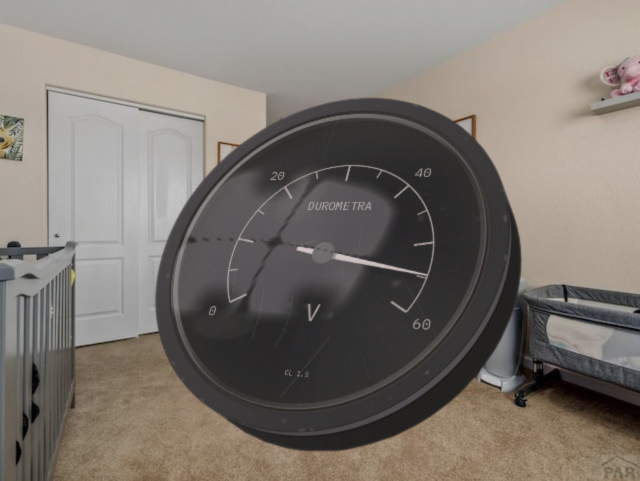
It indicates 55 V
